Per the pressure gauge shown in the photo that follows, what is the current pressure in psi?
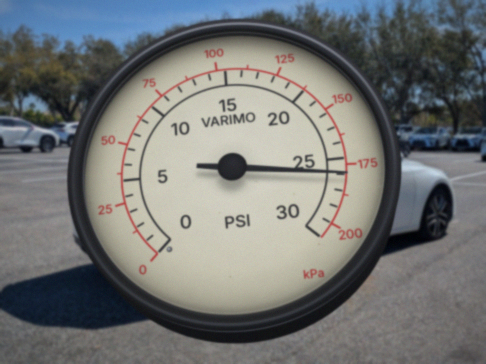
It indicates 26 psi
